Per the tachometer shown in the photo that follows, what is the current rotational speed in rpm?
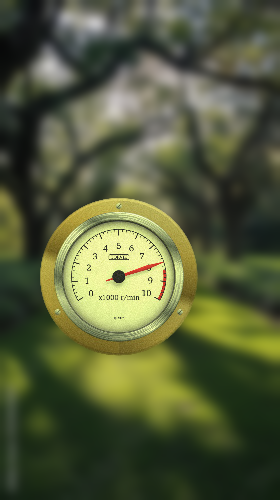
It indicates 8000 rpm
